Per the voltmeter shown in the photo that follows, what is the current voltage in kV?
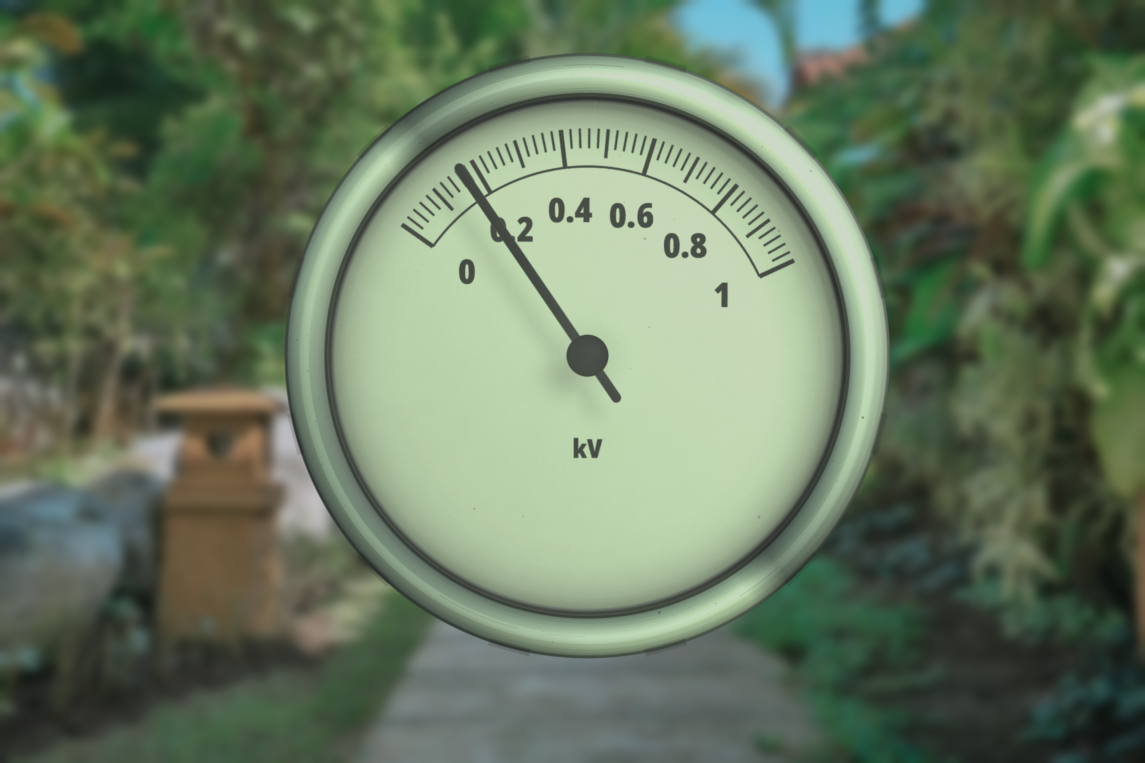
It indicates 0.17 kV
